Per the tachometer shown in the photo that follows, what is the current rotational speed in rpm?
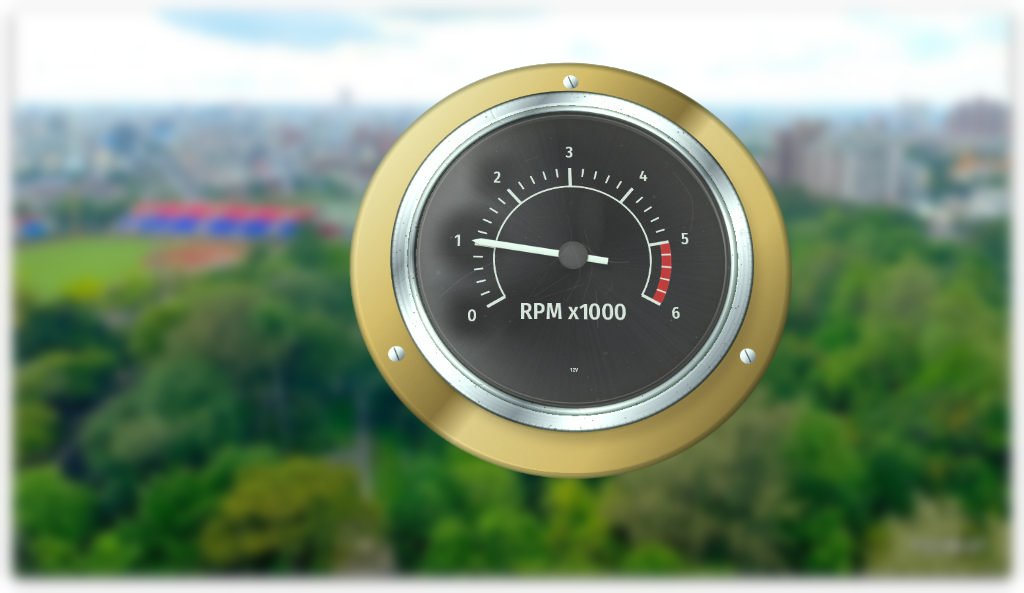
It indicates 1000 rpm
